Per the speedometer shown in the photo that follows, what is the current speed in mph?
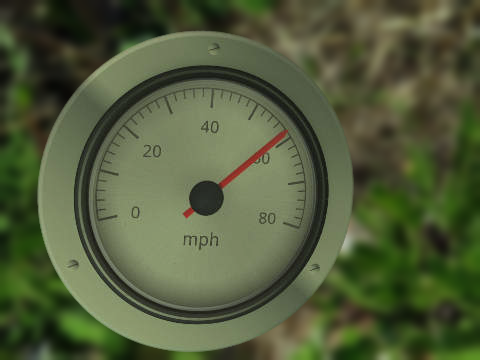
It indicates 58 mph
